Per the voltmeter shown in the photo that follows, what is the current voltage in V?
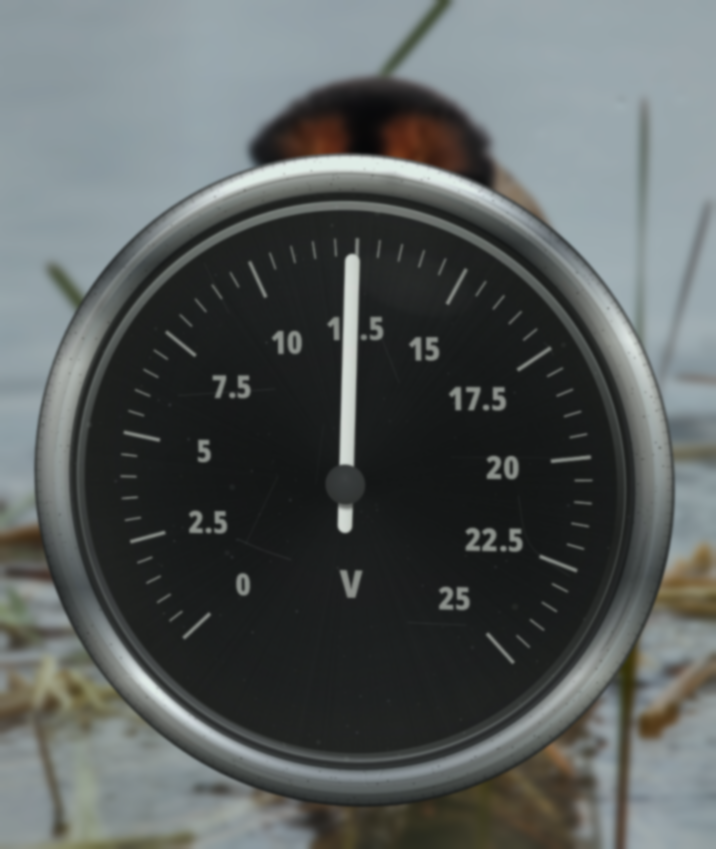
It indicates 12.5 V
